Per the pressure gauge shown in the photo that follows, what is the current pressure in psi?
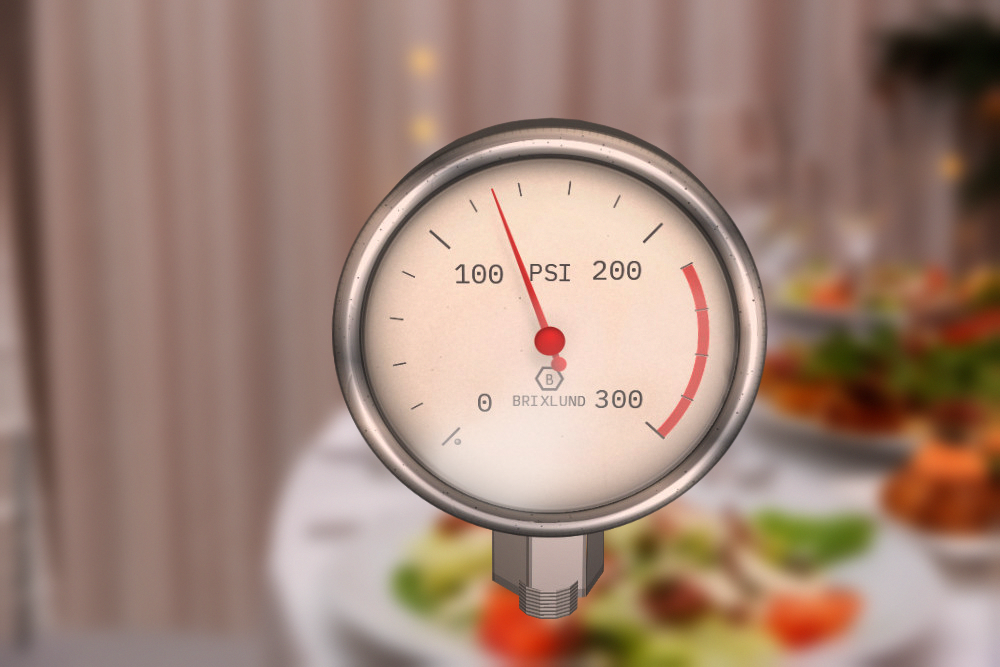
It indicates 130 psi
